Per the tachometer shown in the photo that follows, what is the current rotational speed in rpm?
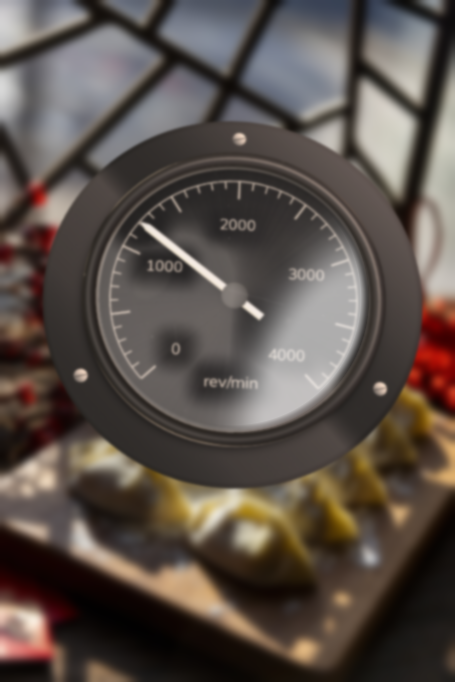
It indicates 1200 rpm
